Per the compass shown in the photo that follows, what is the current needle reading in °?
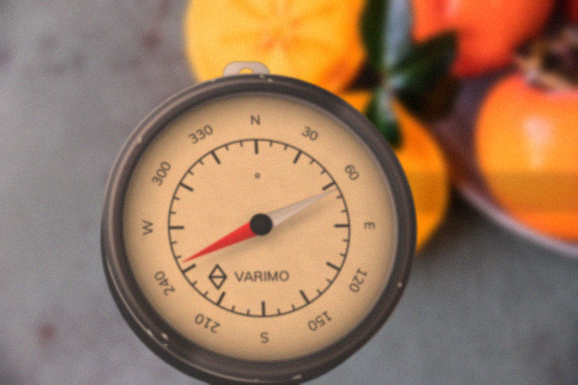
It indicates 245 °
